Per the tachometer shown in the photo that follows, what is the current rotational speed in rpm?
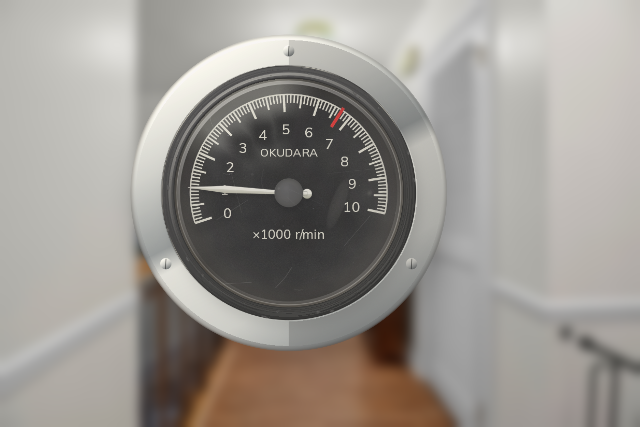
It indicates 1000 rpm
